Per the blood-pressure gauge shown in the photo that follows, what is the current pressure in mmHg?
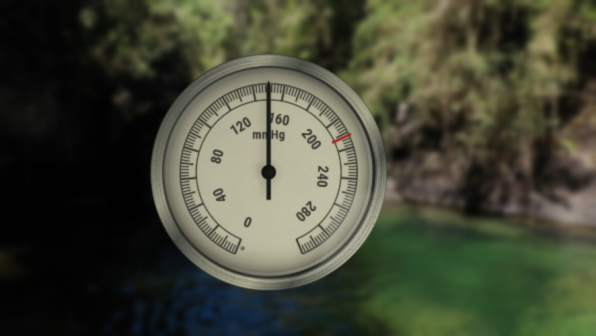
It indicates 150 mmHg
